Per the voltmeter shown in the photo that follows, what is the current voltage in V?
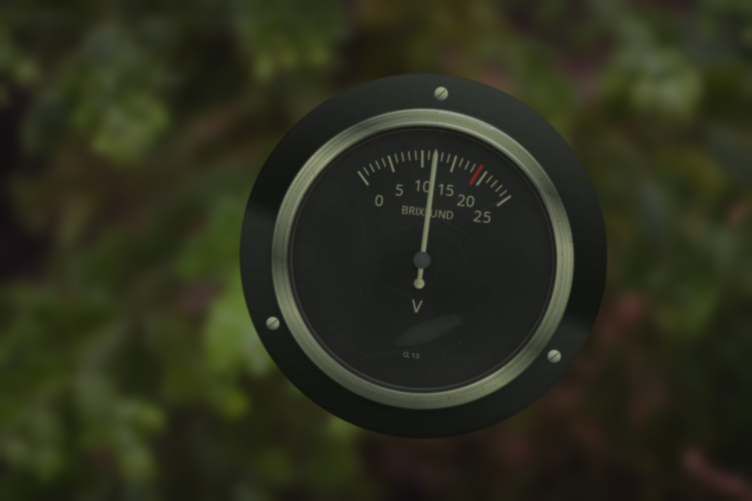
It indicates 12 V
